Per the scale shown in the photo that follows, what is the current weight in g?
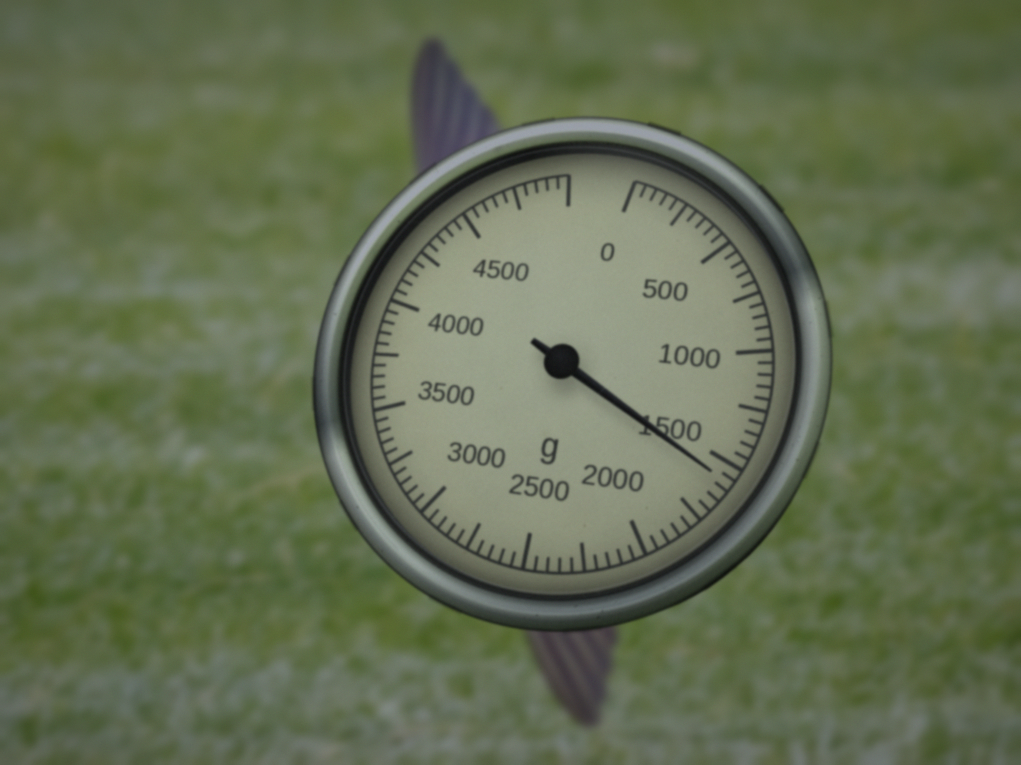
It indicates 1575 g
